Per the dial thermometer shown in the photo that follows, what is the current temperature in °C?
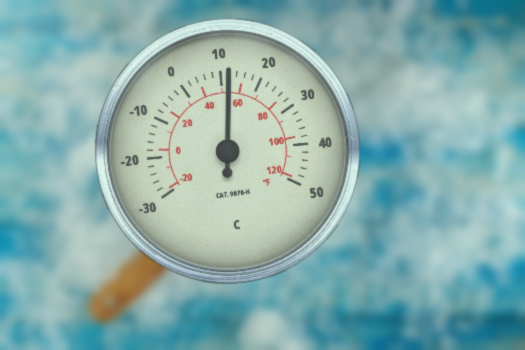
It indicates 12 °C
